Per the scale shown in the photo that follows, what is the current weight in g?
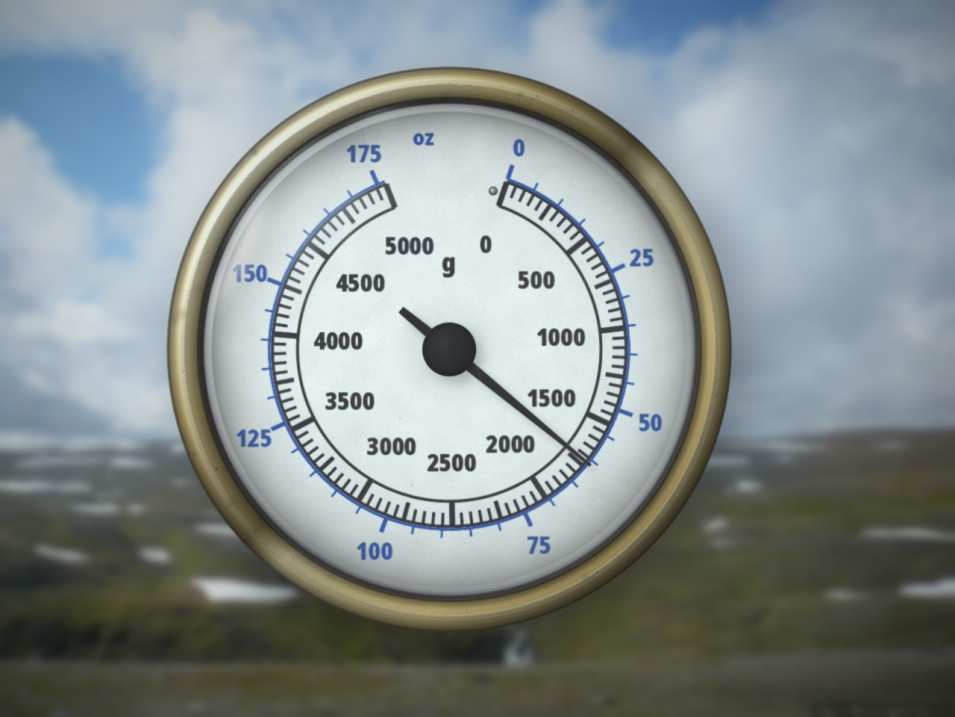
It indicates 1725 g
